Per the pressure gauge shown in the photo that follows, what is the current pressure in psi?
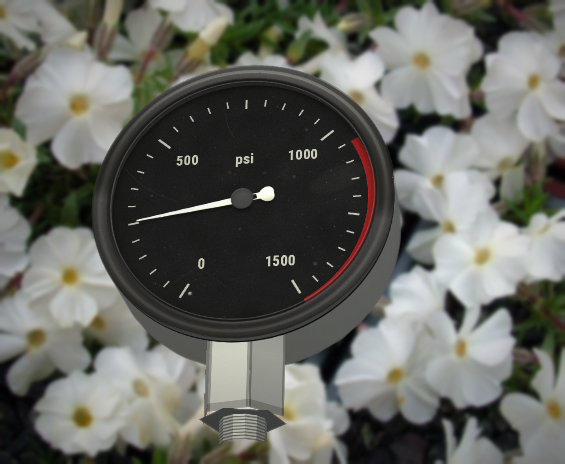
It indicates 250 psi
